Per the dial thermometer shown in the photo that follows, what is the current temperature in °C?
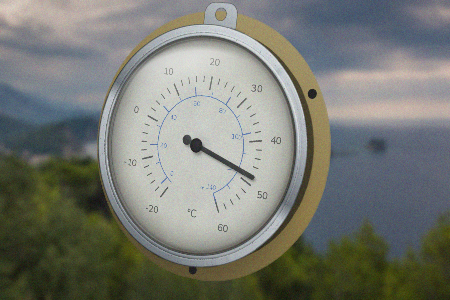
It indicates 48 °C
